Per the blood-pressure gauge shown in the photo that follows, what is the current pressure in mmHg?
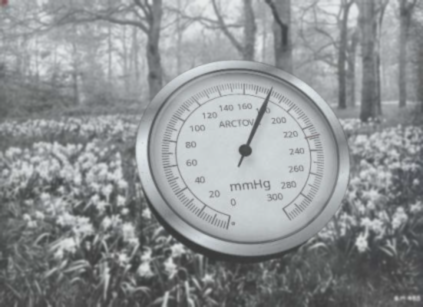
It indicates 180 mmHg
